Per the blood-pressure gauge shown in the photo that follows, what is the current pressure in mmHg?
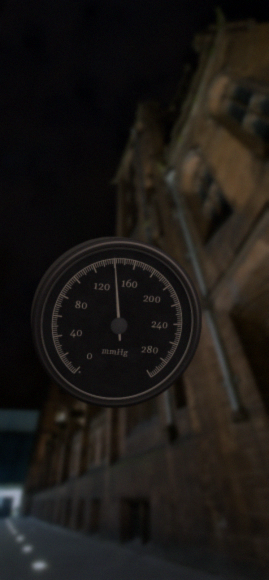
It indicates 140 mmHg
